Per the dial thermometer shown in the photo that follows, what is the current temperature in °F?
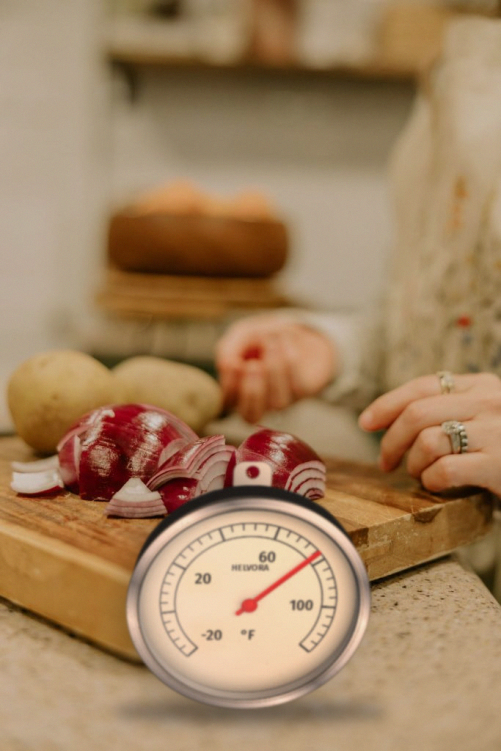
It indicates 76 °F
